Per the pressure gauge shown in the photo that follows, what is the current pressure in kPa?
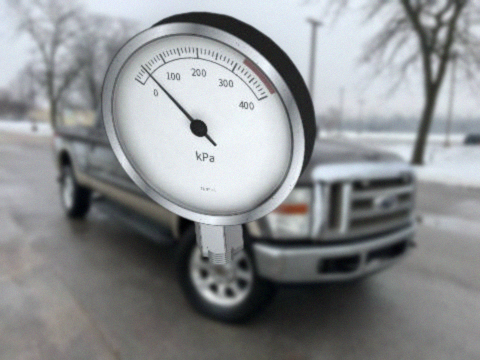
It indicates 50 kPa
